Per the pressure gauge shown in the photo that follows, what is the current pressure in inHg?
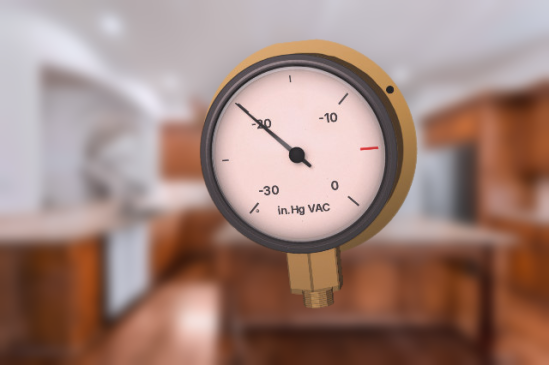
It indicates -20 inHg
